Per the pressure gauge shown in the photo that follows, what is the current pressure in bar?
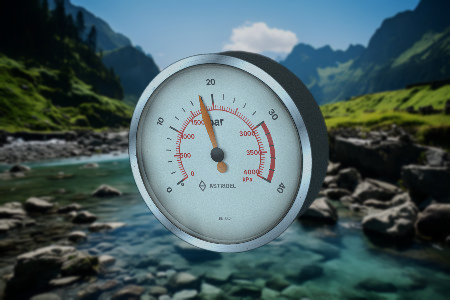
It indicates 18 bar
